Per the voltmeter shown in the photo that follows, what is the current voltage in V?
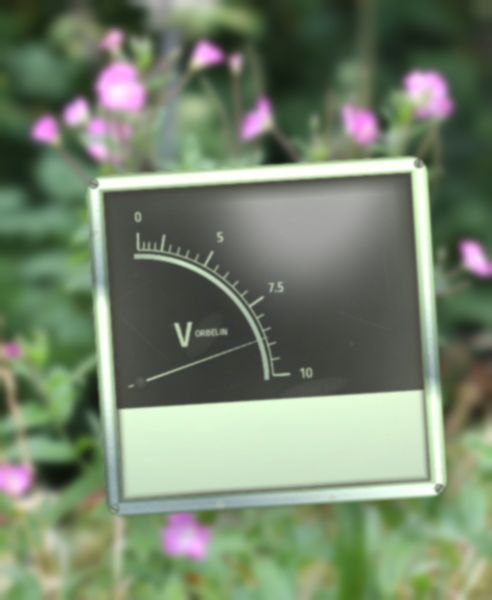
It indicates 8.75 V
